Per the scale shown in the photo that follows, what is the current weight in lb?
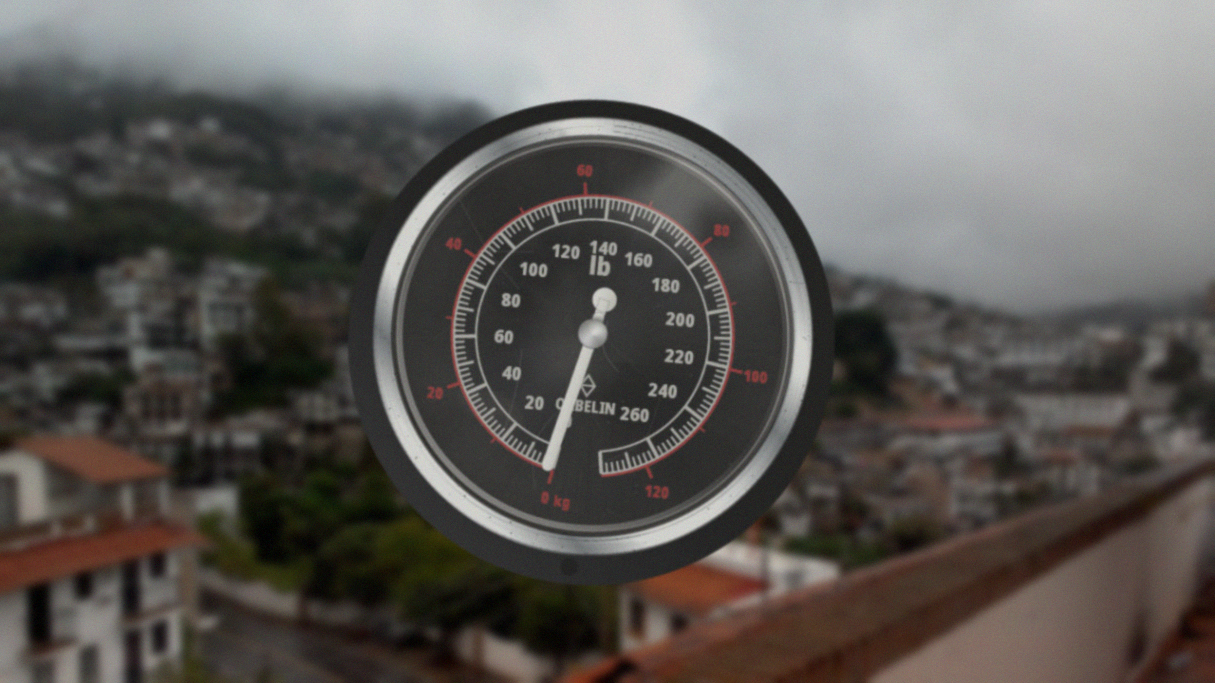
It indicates 2 lb
